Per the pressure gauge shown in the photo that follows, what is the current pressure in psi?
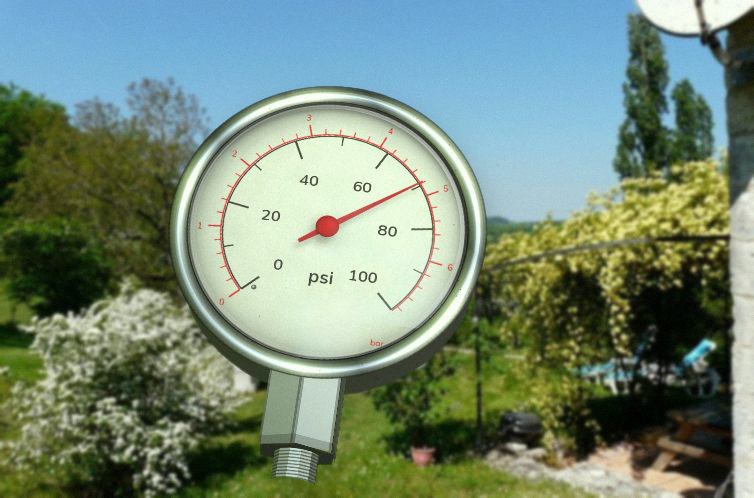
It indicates 70 psi
